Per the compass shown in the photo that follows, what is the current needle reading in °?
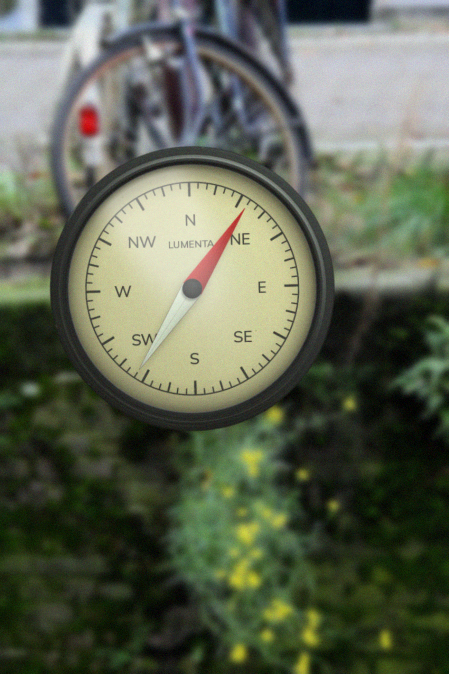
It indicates 35 °
